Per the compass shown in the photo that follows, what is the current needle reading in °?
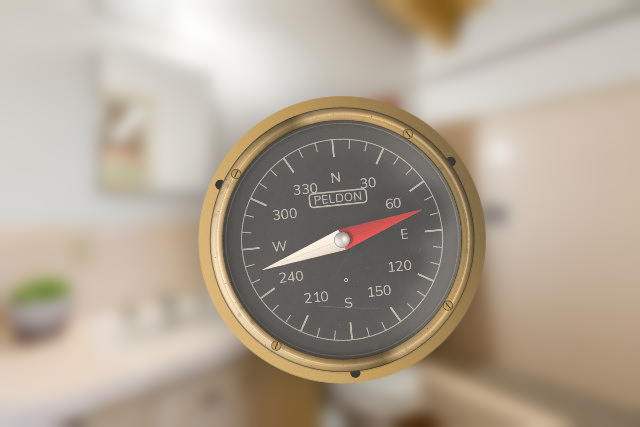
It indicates 75 °
